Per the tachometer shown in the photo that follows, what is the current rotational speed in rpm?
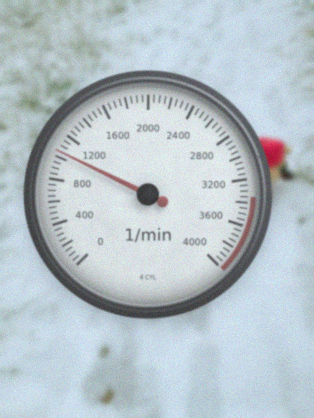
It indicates 1050 rpm
